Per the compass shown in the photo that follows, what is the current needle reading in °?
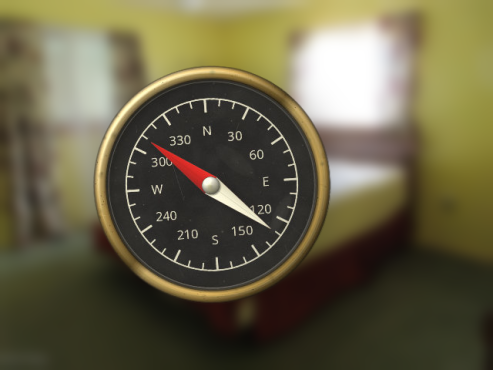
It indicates 310 °
